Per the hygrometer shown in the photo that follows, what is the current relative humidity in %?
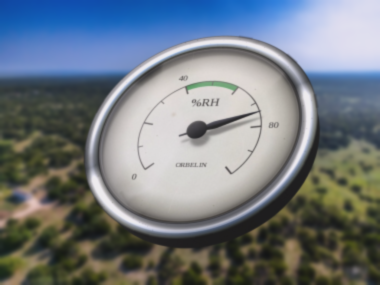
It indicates 75 %
